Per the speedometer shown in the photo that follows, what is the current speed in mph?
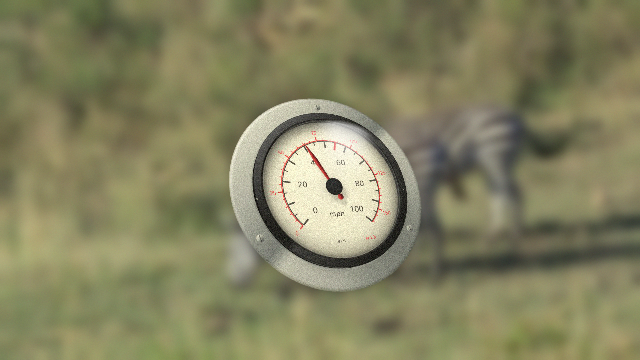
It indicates 40 mph
